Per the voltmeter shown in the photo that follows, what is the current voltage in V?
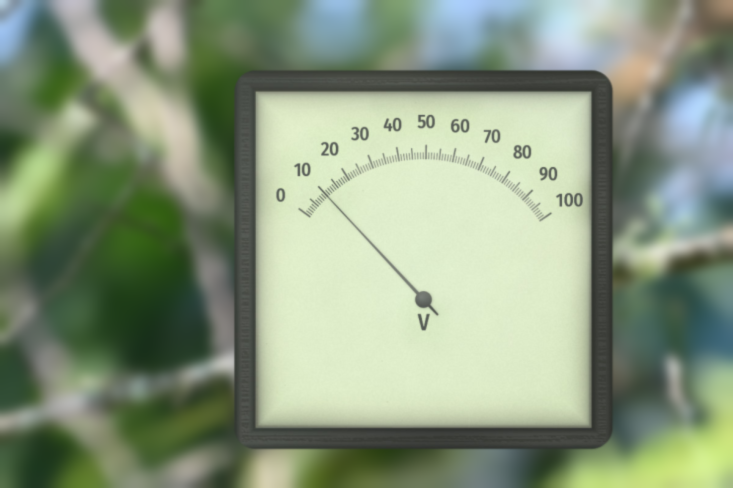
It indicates 10 V
